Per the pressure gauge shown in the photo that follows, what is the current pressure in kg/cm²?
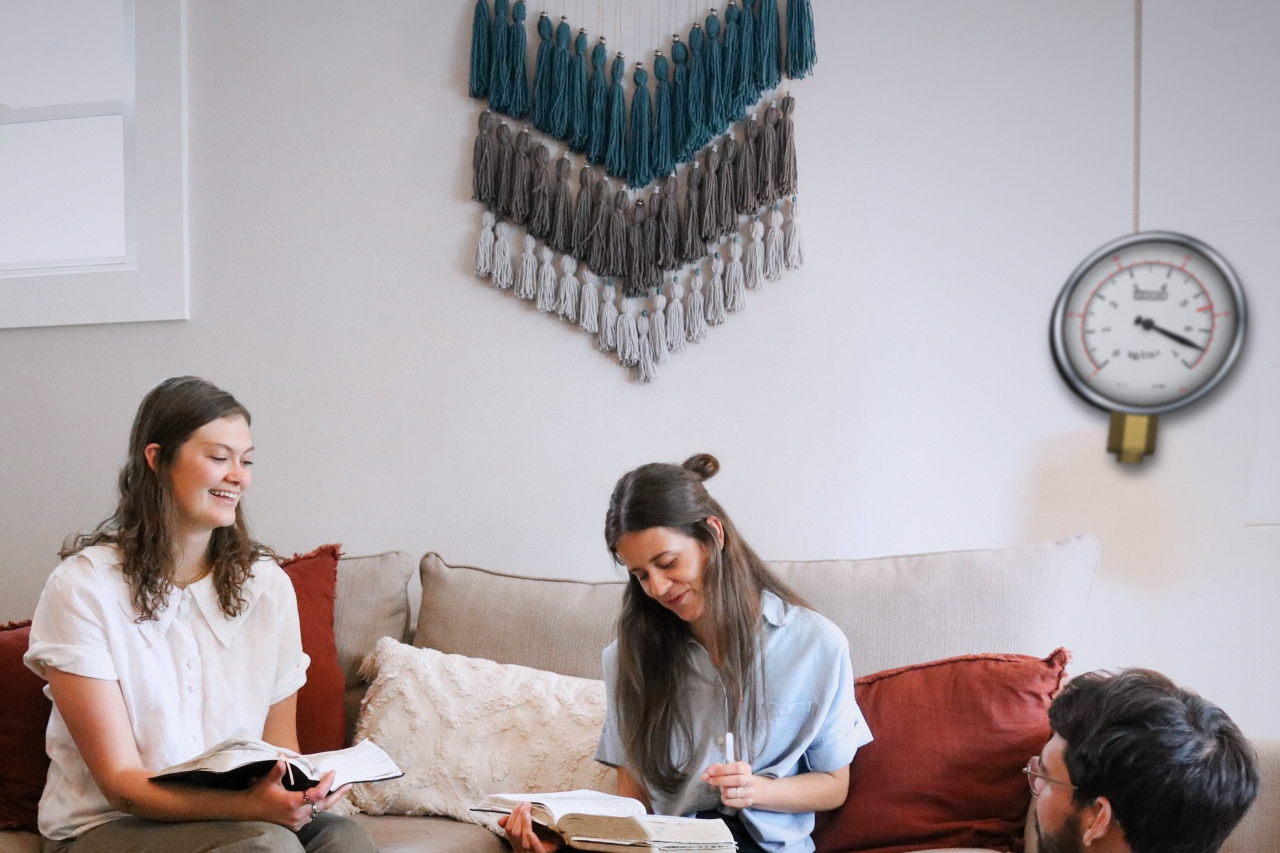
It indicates 6.5 kg/cm²
